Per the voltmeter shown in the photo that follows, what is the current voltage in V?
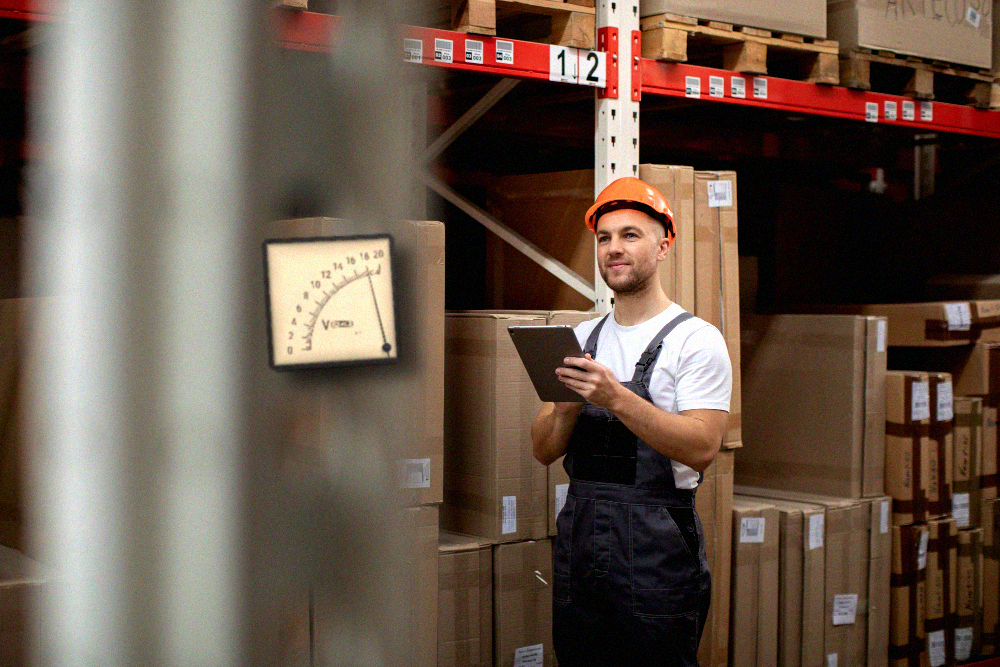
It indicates 18 V
